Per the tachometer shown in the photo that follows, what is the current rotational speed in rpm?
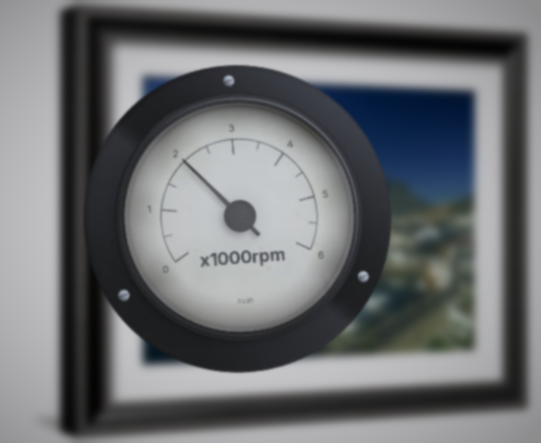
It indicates 2000 rpm
